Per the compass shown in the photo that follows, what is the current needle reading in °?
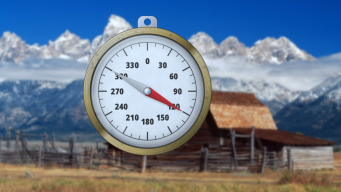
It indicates 120 °
